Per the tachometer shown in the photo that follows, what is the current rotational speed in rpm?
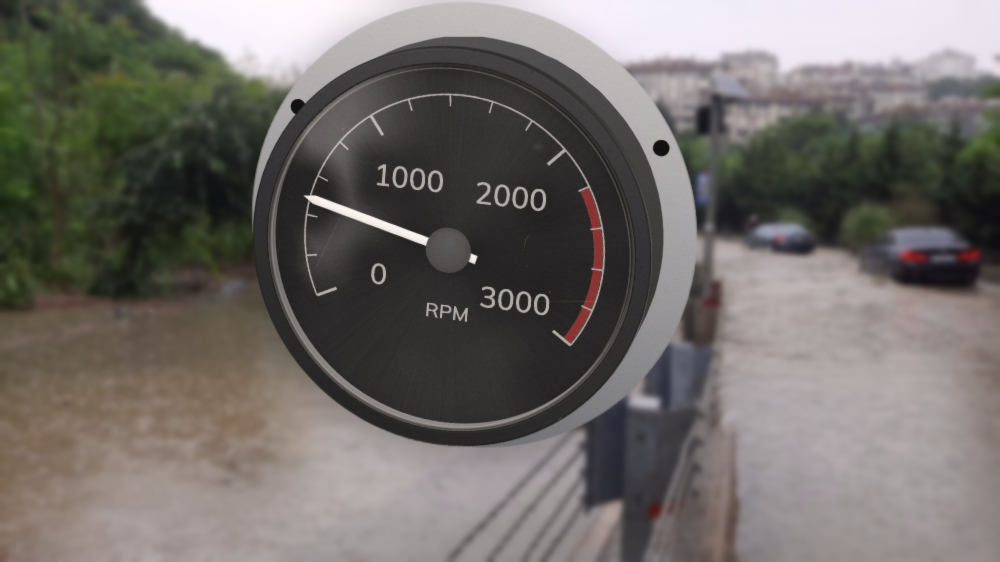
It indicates 500 rpm
